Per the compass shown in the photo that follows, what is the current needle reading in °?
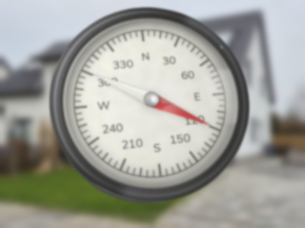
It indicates 120 °
